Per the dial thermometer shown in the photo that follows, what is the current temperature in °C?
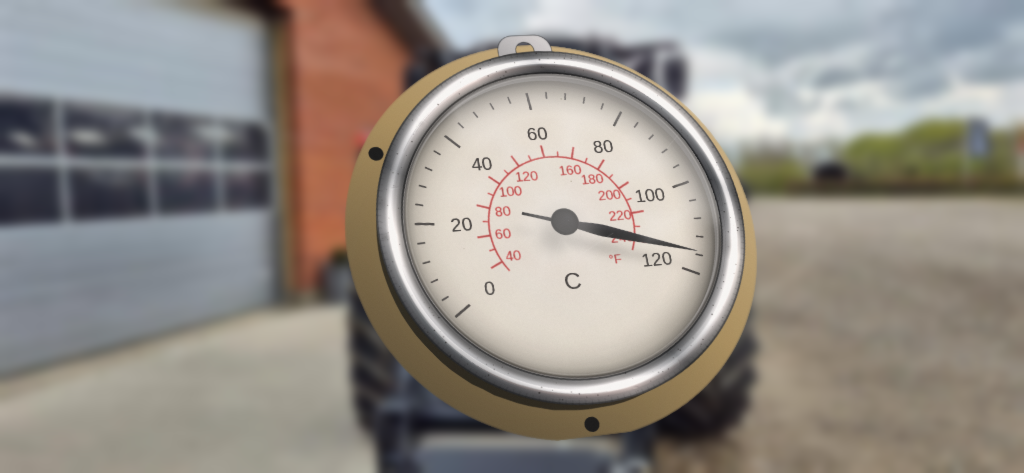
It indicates 116 °C
